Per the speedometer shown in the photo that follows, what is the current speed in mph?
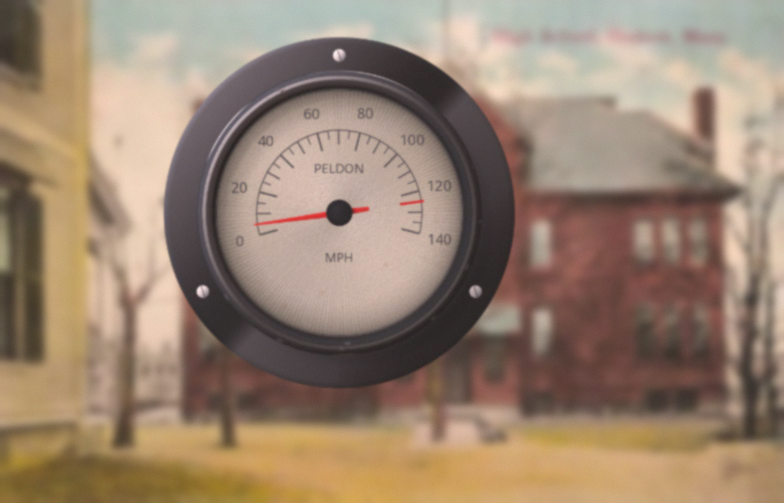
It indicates 5 mph
